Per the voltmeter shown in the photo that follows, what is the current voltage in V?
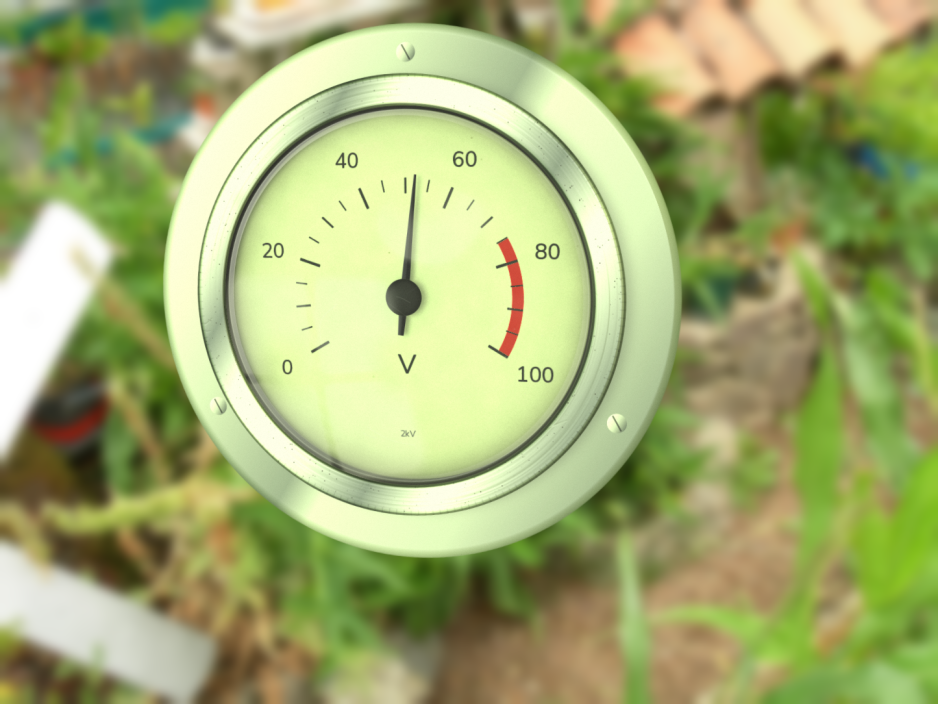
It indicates 52.5 V
